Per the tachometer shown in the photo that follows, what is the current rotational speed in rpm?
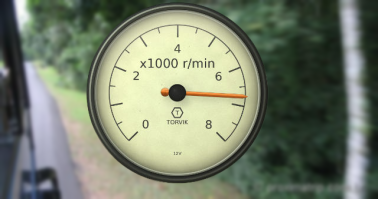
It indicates 6750 rpm
